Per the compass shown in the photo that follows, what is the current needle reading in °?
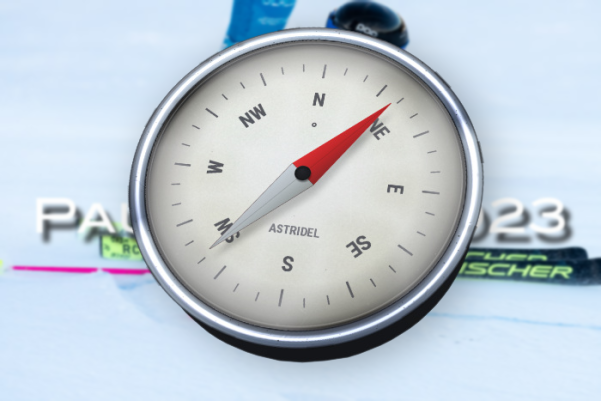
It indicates 40 °
